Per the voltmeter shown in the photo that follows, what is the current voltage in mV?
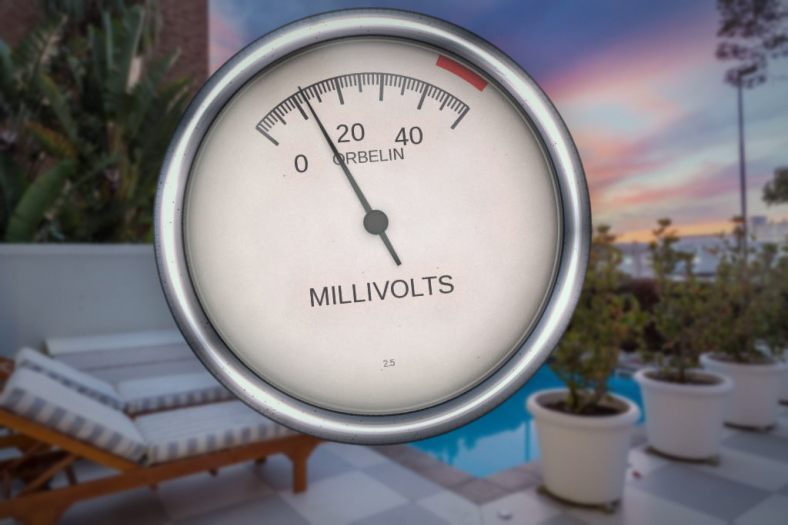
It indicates 12 mV
